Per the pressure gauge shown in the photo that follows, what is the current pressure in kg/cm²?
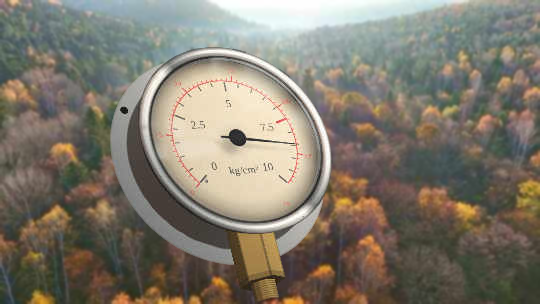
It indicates 8.5 kg/cm²
